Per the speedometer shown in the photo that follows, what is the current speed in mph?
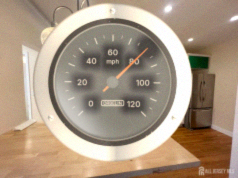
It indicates 80 mph
